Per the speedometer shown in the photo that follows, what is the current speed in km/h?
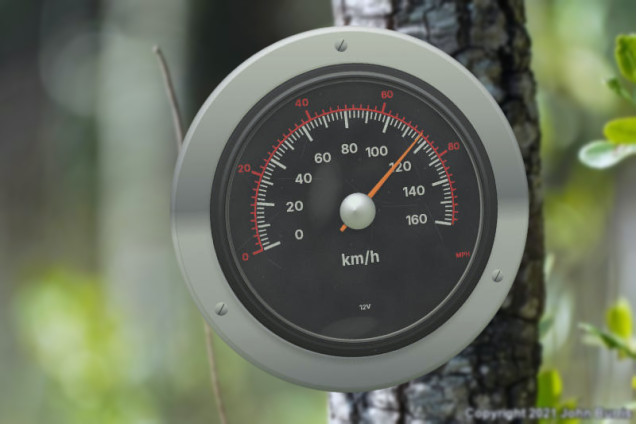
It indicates 116 km/h
